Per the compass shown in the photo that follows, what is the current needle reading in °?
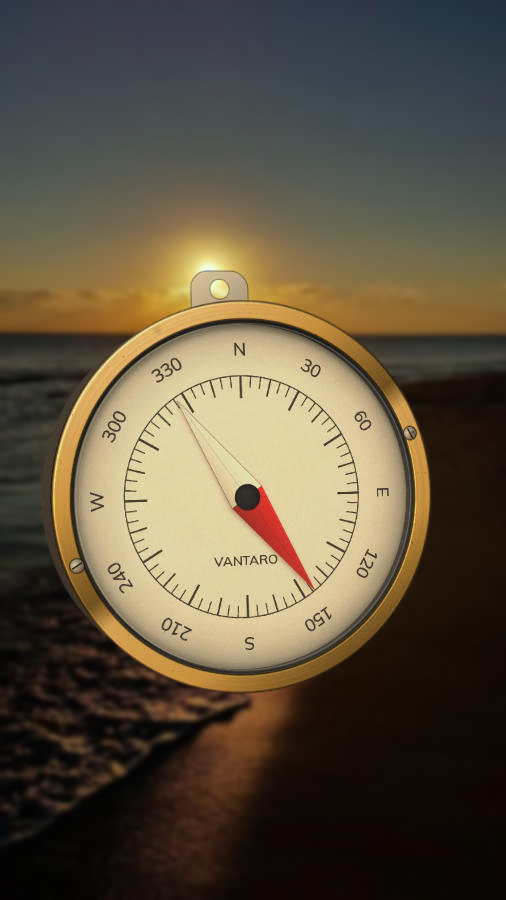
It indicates 145 °
